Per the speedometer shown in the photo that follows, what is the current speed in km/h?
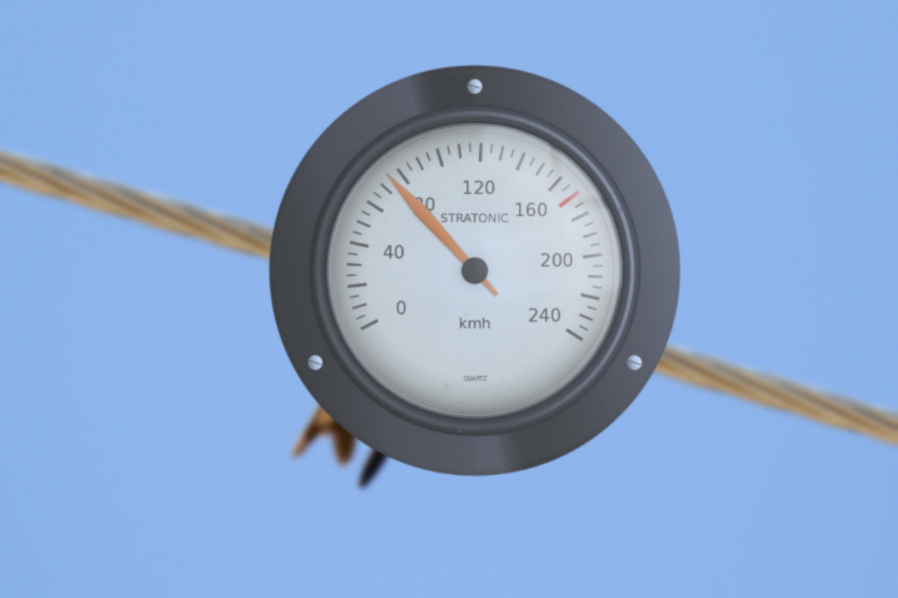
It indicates 75 km/h
